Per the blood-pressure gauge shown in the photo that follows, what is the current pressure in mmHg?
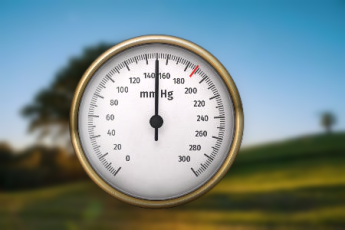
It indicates 150 mmHg
